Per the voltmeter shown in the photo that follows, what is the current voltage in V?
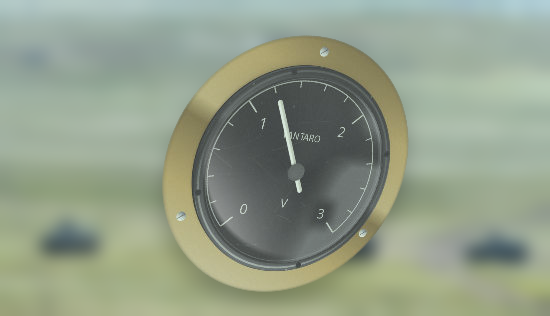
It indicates 1.2 V
